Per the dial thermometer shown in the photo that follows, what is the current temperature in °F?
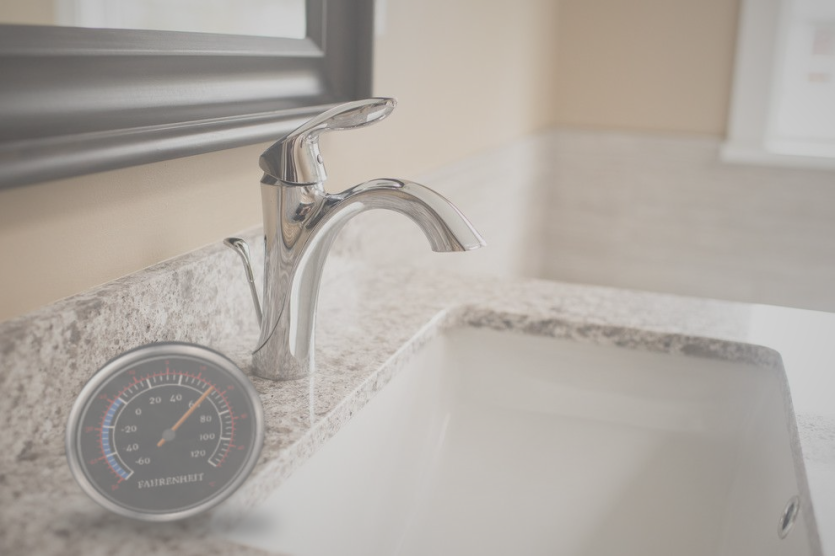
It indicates 60 °F
